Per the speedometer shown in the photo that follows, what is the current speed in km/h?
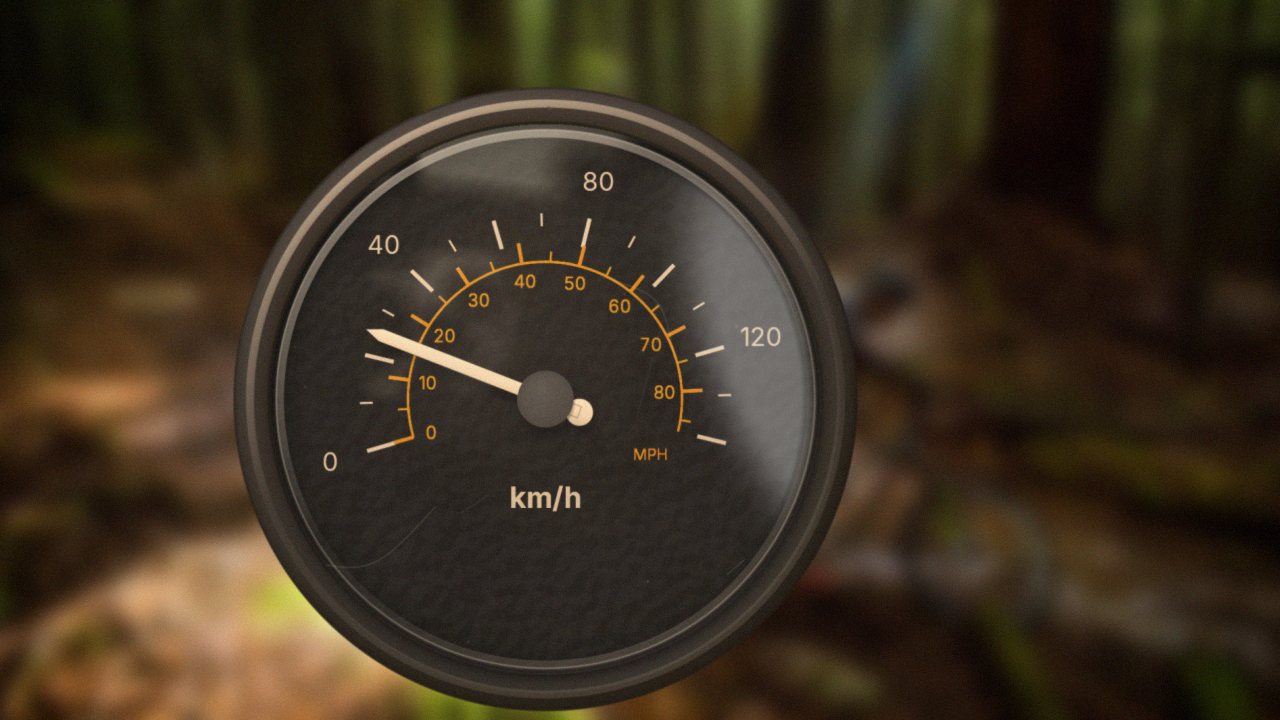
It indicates 25 km/h
